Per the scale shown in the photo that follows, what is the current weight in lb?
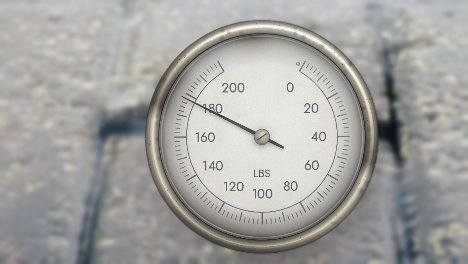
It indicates 178 lb
